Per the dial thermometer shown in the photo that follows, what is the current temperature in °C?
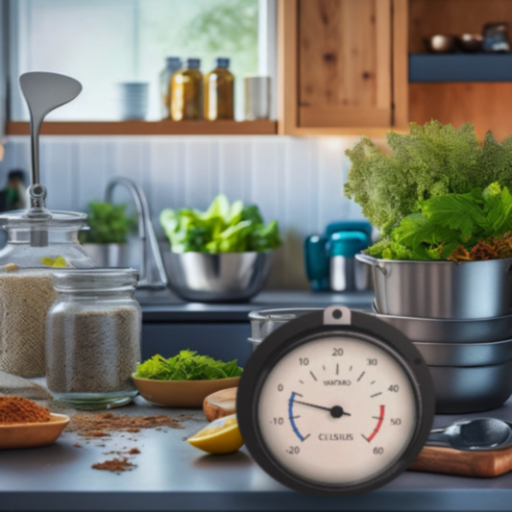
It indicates -2.5 °C
